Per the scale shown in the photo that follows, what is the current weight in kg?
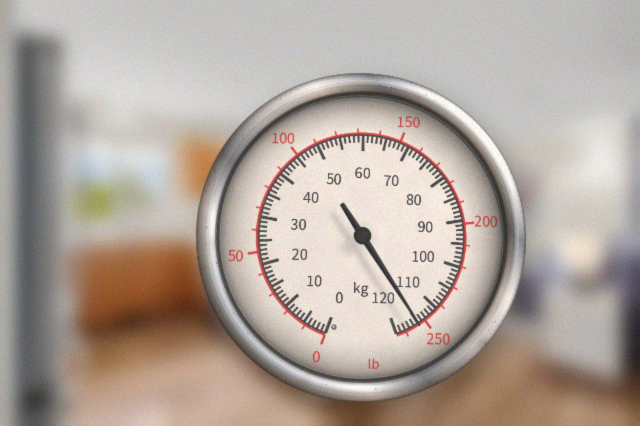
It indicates 115 kg
